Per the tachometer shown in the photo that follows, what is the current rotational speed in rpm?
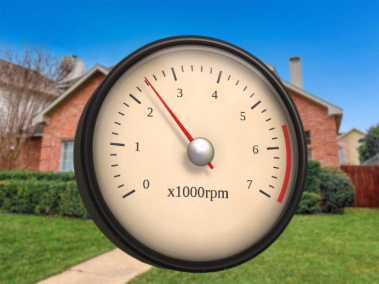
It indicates 2400 rpm
